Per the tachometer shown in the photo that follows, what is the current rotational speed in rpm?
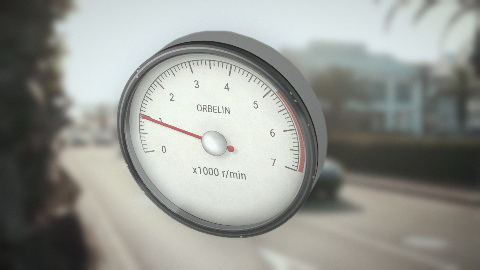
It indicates 1000 rpm
